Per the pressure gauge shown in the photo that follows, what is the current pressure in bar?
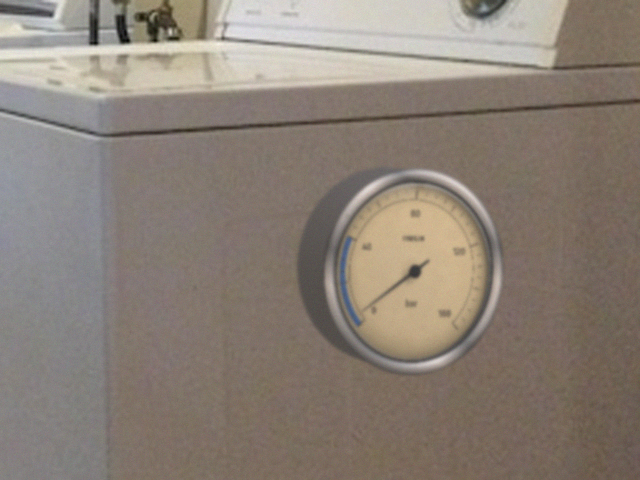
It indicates 5 bar
